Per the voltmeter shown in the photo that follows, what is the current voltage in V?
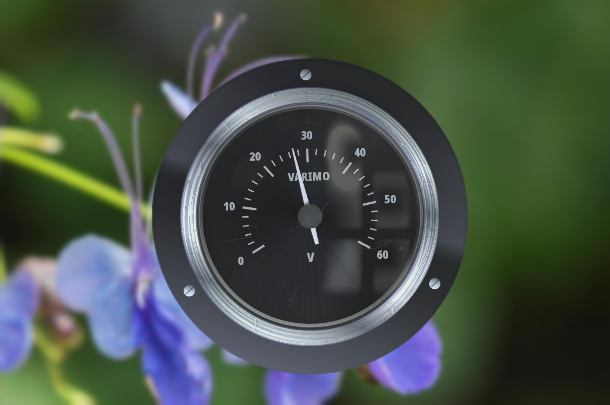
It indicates 27 V
